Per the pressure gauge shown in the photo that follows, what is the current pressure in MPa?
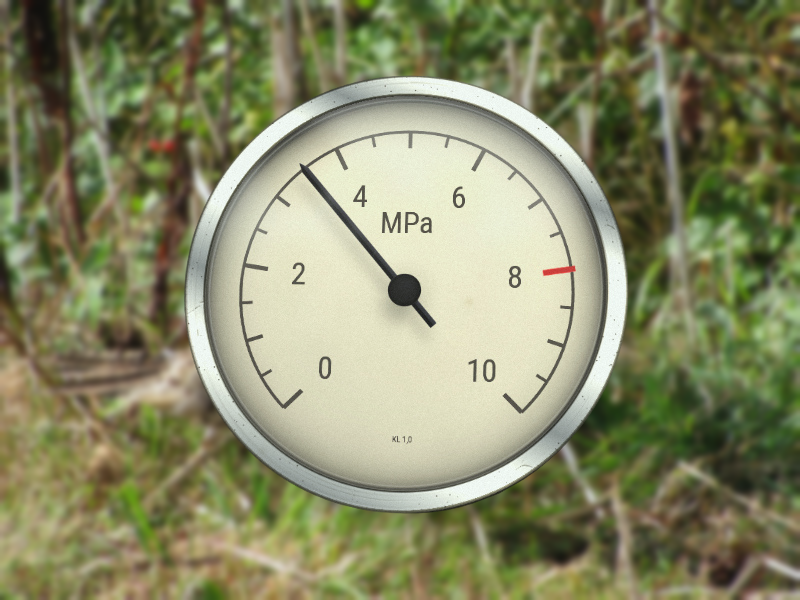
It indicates 3.5 MPa
